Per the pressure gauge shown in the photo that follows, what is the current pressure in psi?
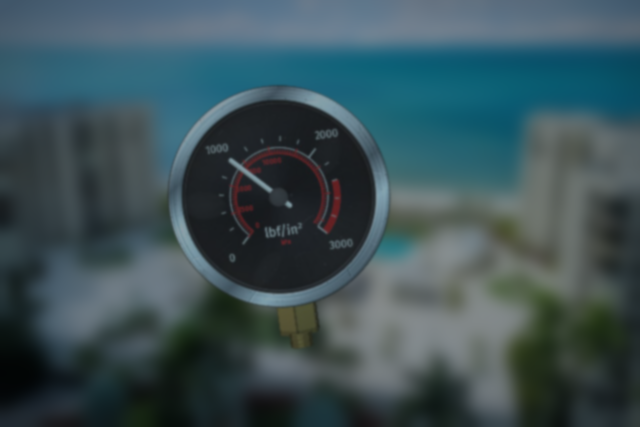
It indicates 1000 psi
